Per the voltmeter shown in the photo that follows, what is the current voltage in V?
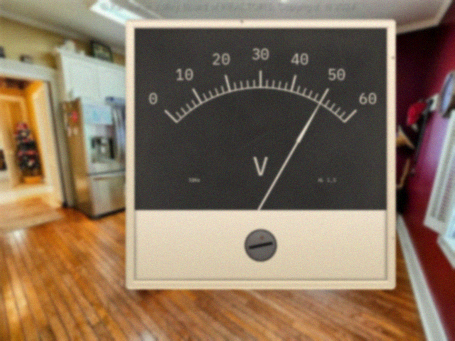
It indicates 50 V
